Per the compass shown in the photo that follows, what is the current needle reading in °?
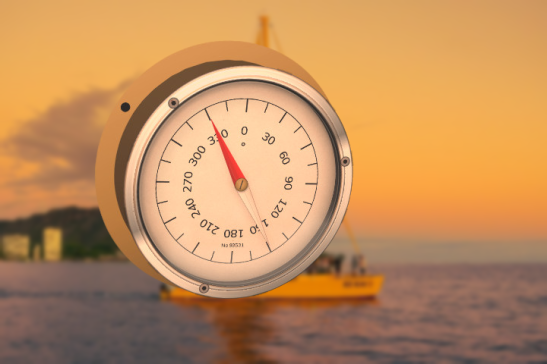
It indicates 330 °
